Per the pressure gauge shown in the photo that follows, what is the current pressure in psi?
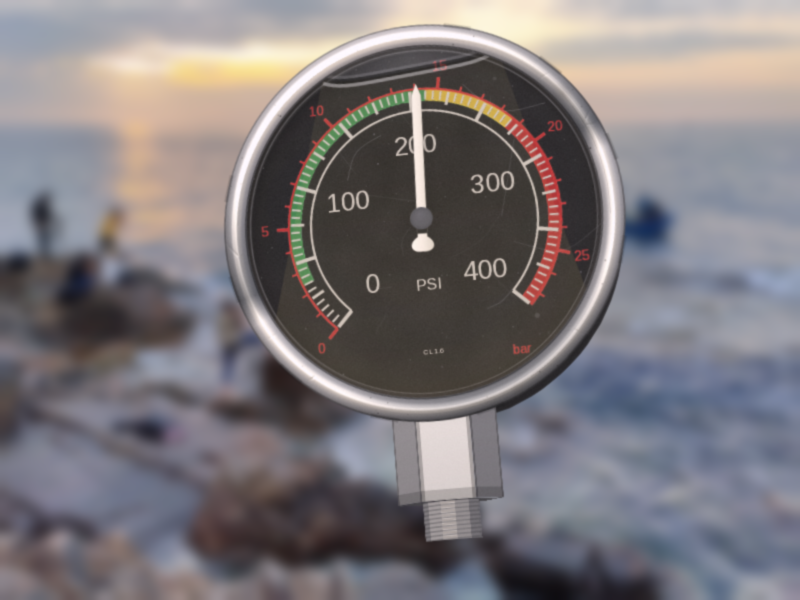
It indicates 205 psi
